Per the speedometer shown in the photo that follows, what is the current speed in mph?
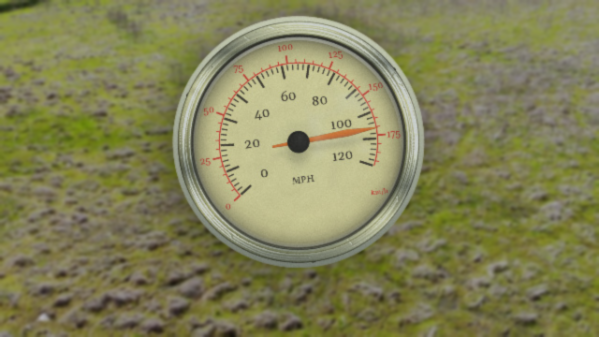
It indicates 106 mph
